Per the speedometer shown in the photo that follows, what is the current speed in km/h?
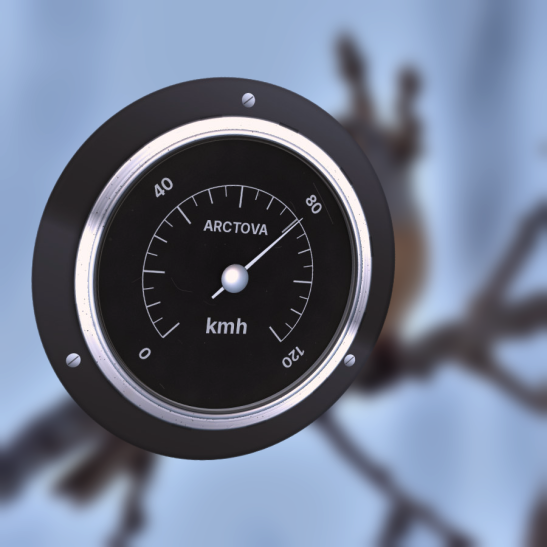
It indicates 80 km/h
